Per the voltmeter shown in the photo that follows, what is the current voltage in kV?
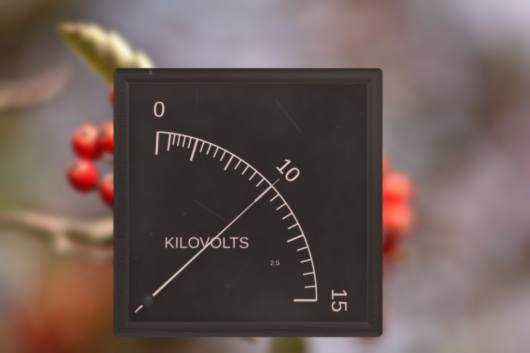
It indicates 10 kV
